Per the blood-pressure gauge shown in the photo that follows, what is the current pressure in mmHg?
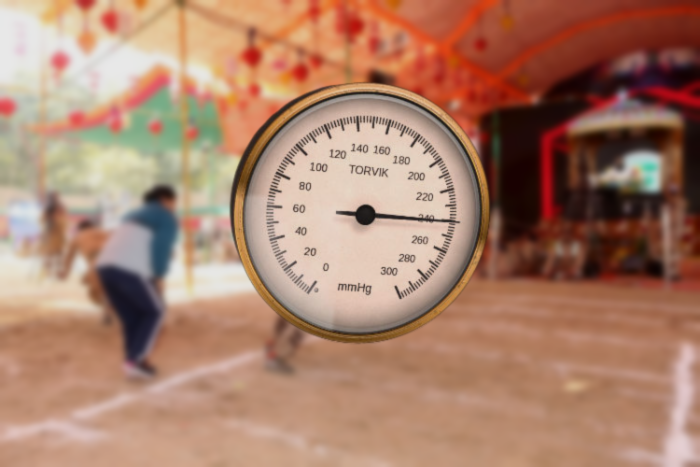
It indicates 240 mmHg
